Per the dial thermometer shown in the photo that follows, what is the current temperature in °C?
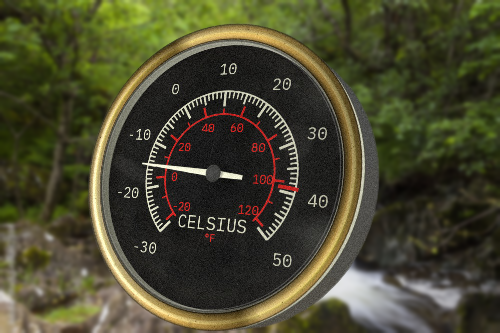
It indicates -15 °C
